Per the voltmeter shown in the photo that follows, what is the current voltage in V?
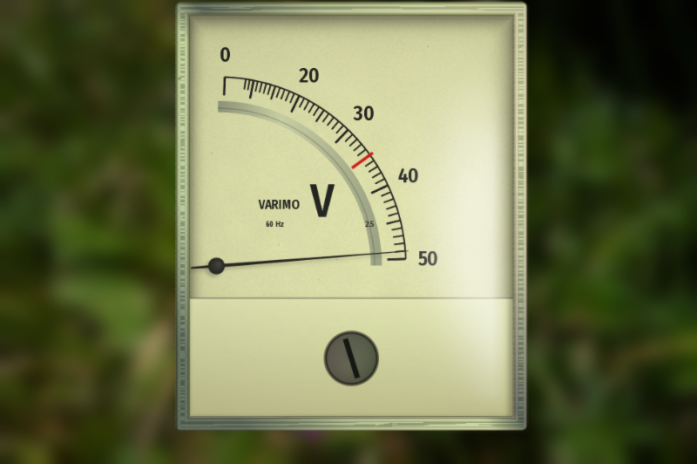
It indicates 49 V
